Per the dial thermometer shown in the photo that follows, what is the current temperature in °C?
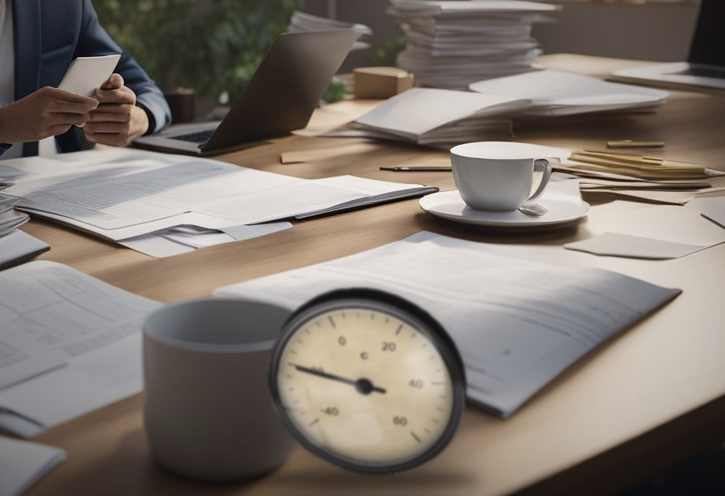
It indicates -20 °C
